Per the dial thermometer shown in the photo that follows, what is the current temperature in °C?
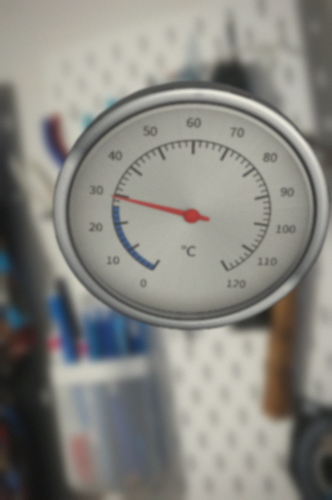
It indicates 30 °C
